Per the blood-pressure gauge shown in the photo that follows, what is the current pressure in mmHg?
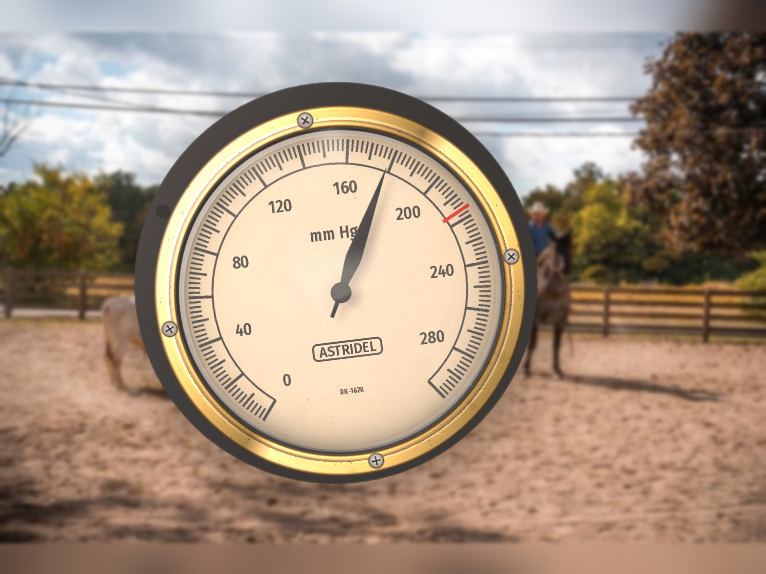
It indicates 178 mmHg
